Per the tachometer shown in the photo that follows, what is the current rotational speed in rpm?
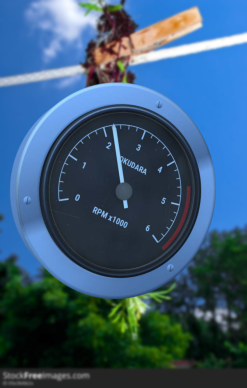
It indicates 2200 rpm
